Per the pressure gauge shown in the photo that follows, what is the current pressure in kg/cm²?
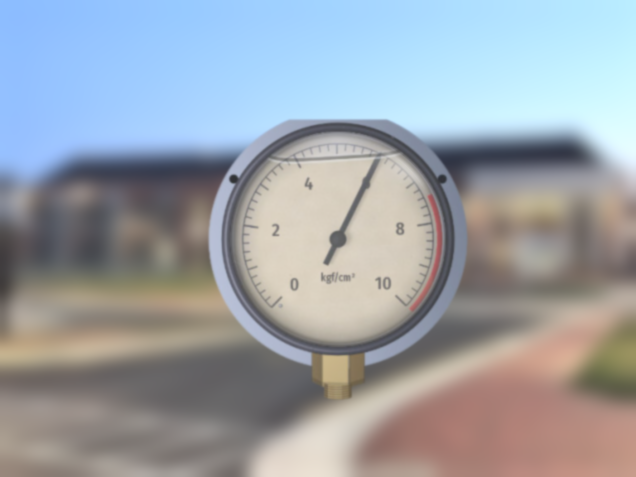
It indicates 6 kg/cm²
